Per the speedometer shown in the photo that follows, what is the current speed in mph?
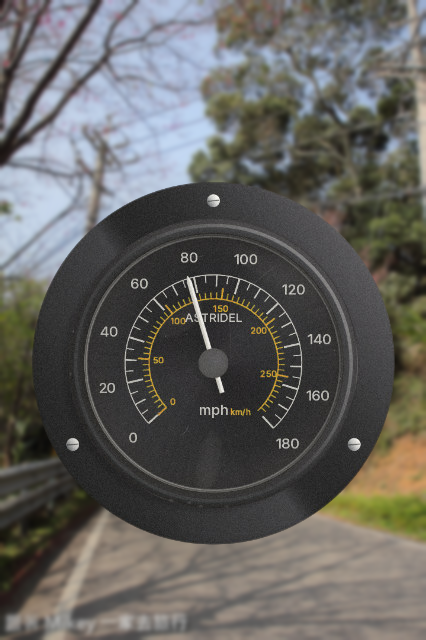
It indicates 77.5 mph
